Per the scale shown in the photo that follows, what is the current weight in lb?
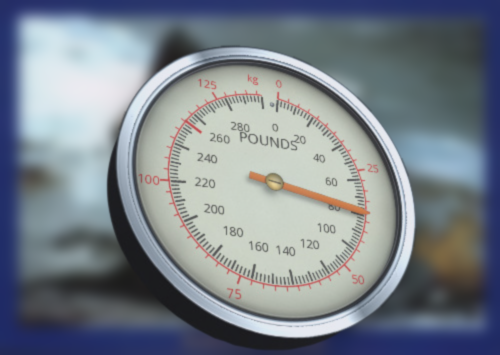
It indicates 80 lb
